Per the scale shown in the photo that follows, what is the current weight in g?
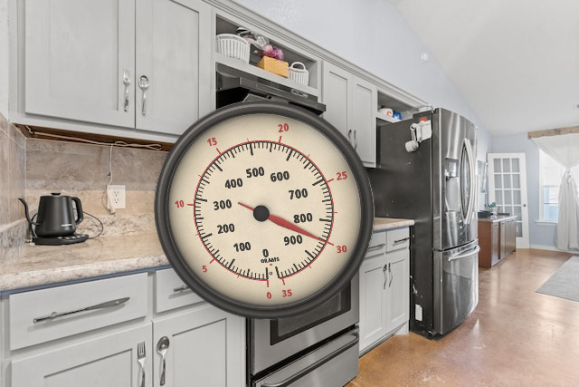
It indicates 850 g
